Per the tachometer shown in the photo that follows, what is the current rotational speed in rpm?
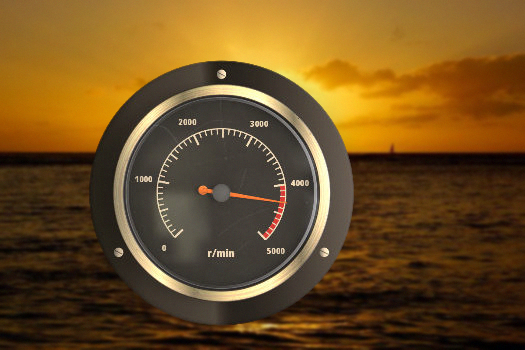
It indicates 4300 rpm
